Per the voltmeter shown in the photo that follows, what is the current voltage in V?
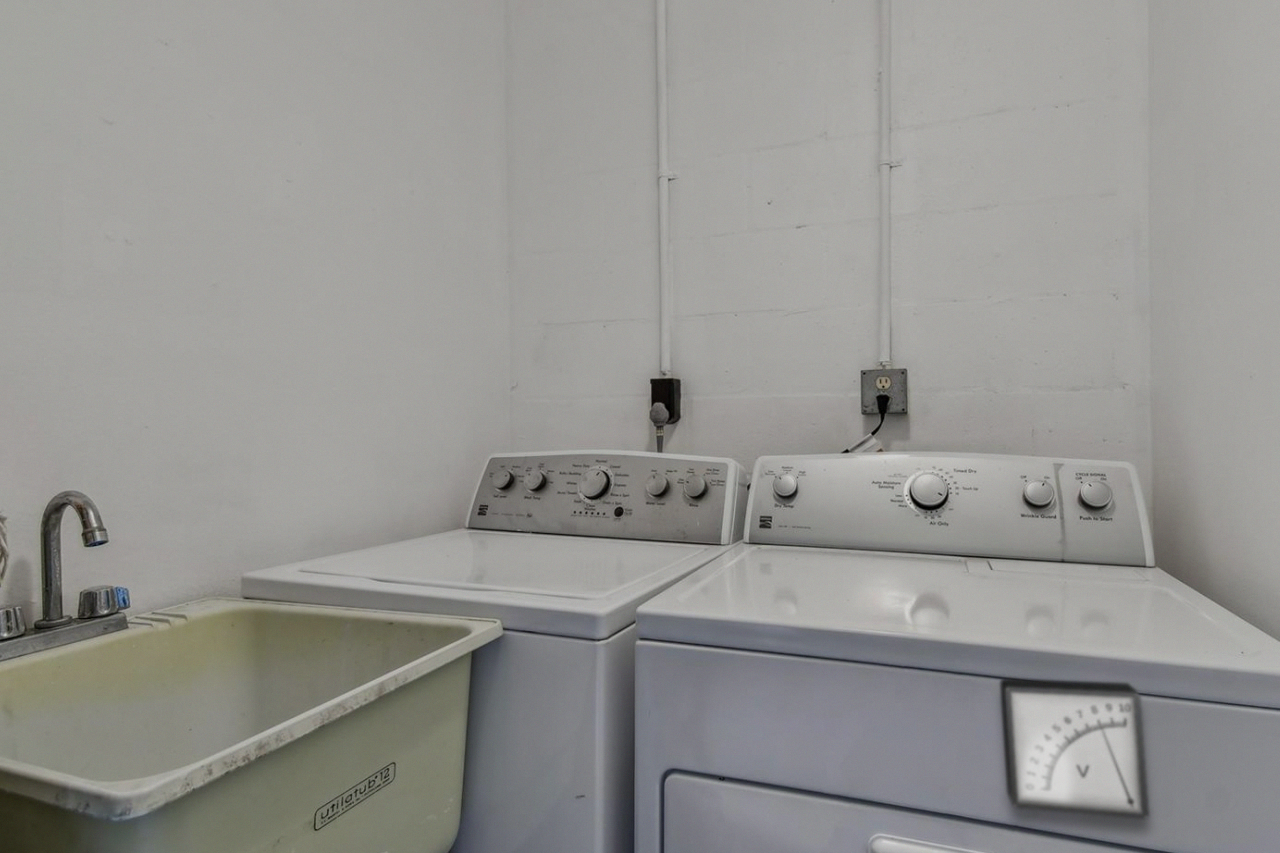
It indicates 8 V
